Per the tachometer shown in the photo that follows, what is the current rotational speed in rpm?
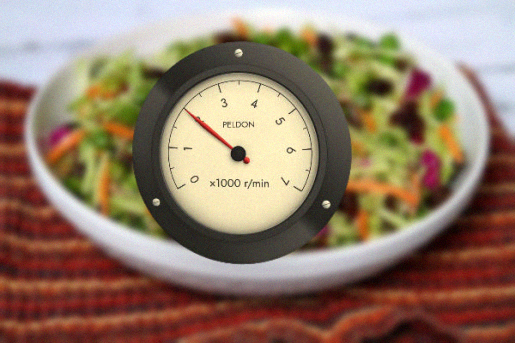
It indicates 2000 rpm
